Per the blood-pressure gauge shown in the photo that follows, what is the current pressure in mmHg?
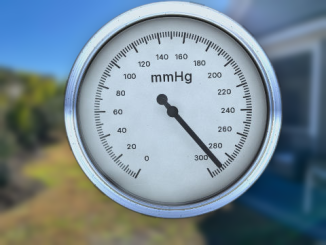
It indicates 290 mmHg
